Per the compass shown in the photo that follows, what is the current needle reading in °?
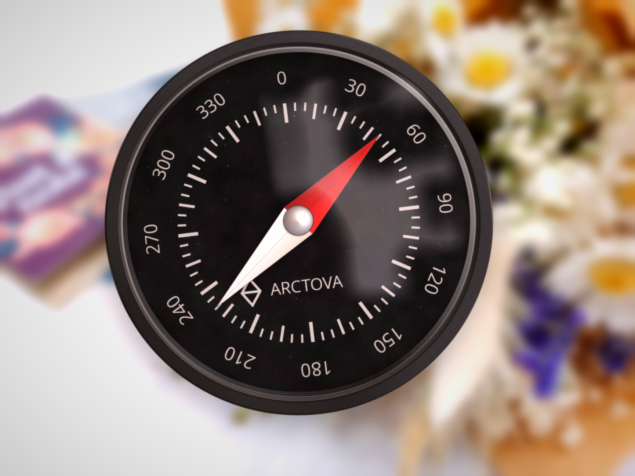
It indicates 50 °
